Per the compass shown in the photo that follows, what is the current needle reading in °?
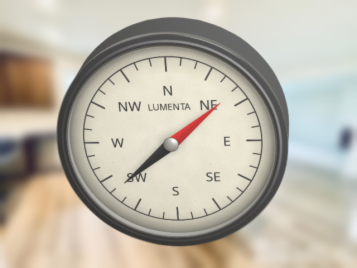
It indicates 50 °
